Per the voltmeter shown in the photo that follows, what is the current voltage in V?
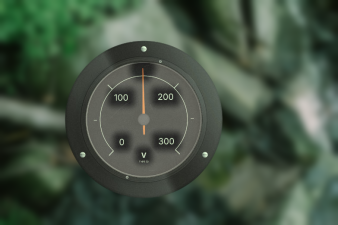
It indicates 150 V
